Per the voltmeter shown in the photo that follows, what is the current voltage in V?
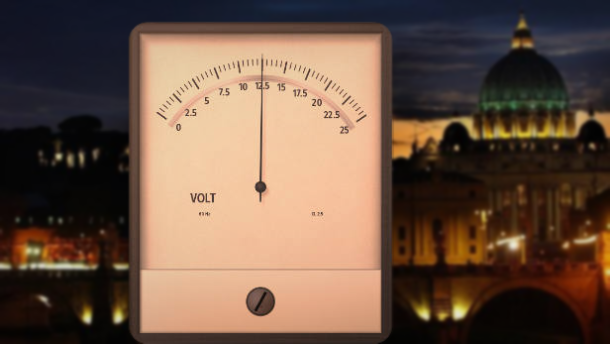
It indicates 12.5 V
